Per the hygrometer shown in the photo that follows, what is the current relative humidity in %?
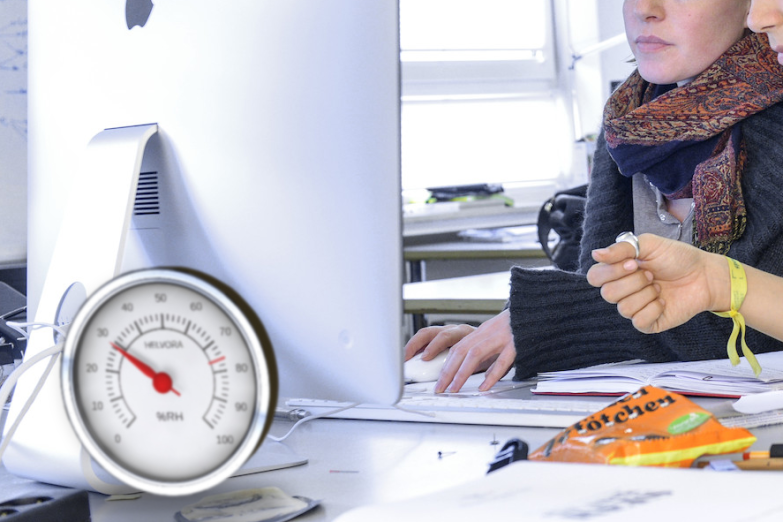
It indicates 30 %
